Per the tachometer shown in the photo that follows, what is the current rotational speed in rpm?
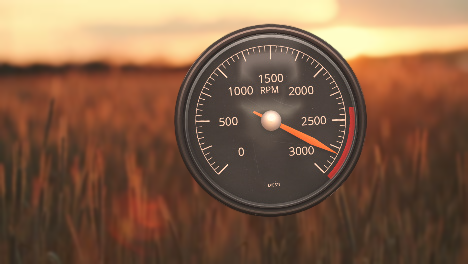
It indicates 2800 rpm
